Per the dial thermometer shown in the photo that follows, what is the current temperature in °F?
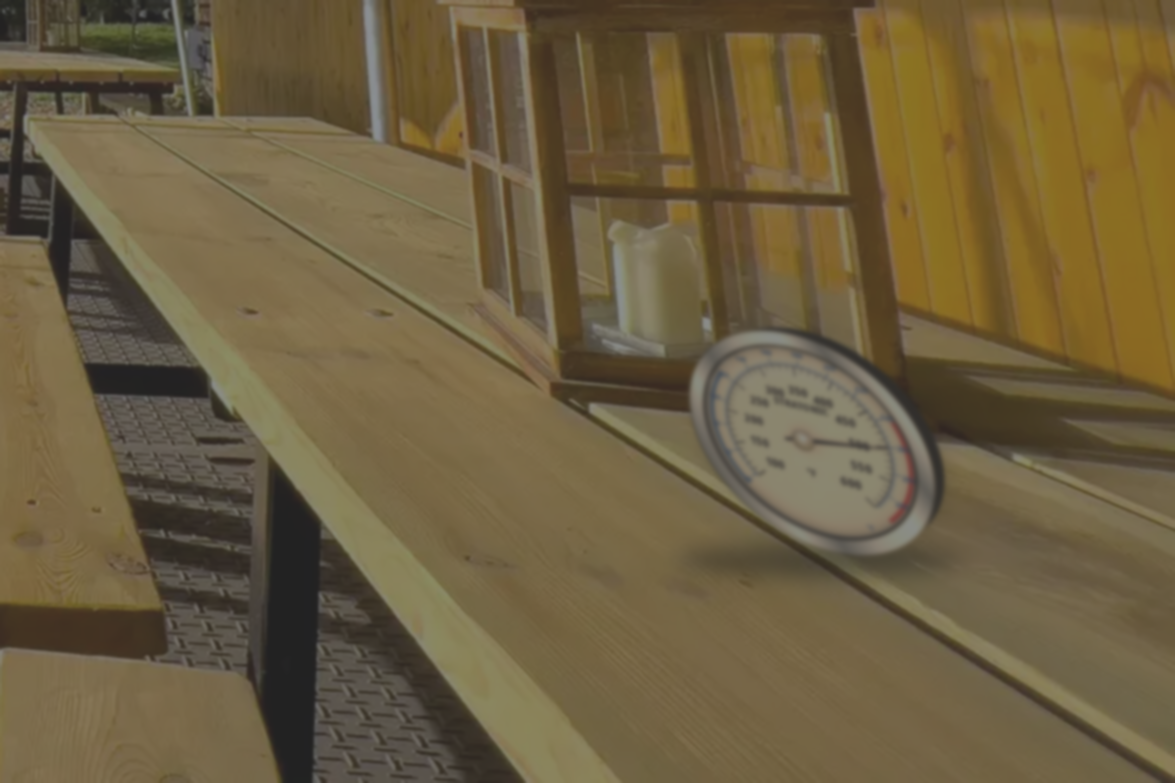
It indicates 500 °F
